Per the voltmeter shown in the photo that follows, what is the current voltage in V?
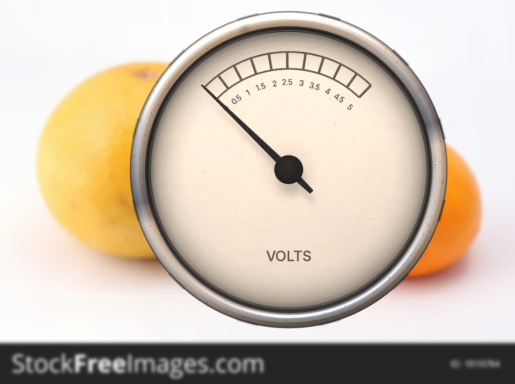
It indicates 0 V
